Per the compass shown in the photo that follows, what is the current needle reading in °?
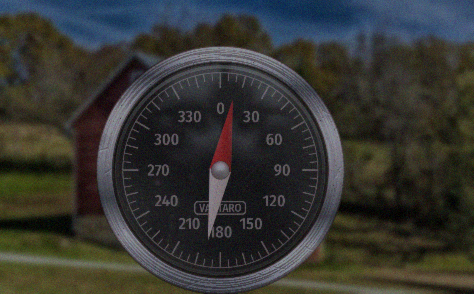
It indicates 10 °
